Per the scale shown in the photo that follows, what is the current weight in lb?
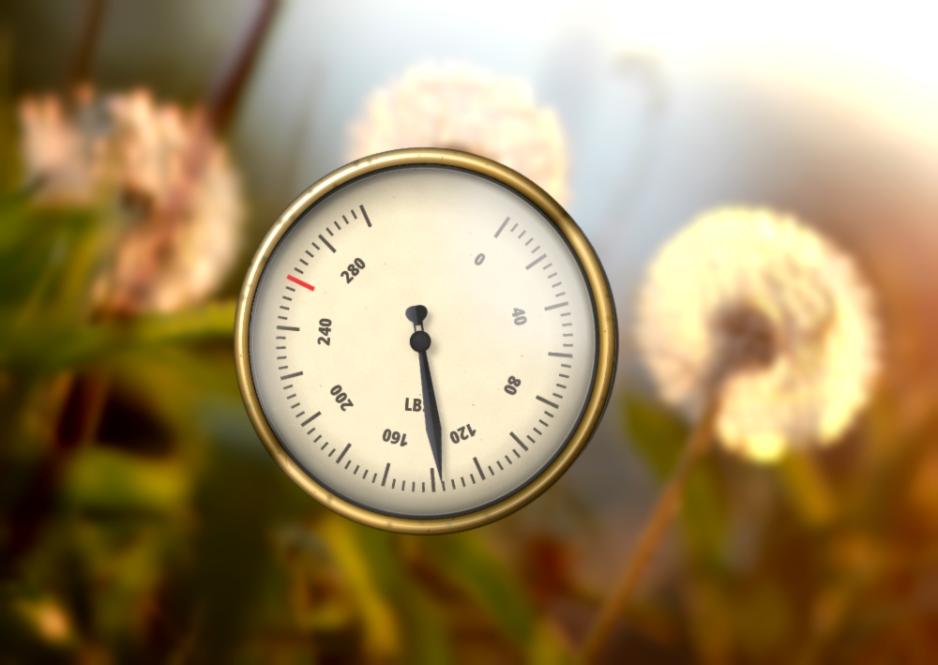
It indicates 136 lb
